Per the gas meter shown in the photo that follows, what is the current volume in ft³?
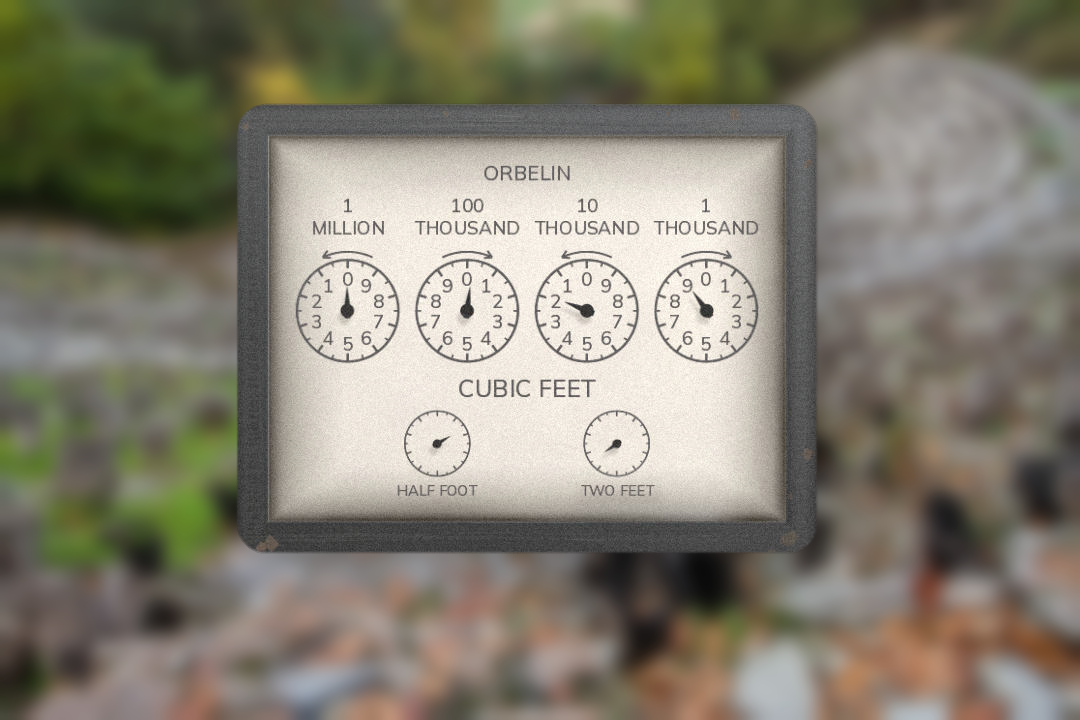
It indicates 1900 ft³
